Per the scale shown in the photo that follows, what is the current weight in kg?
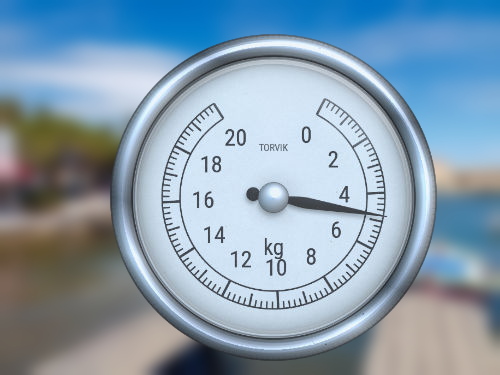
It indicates 4.8 kg
